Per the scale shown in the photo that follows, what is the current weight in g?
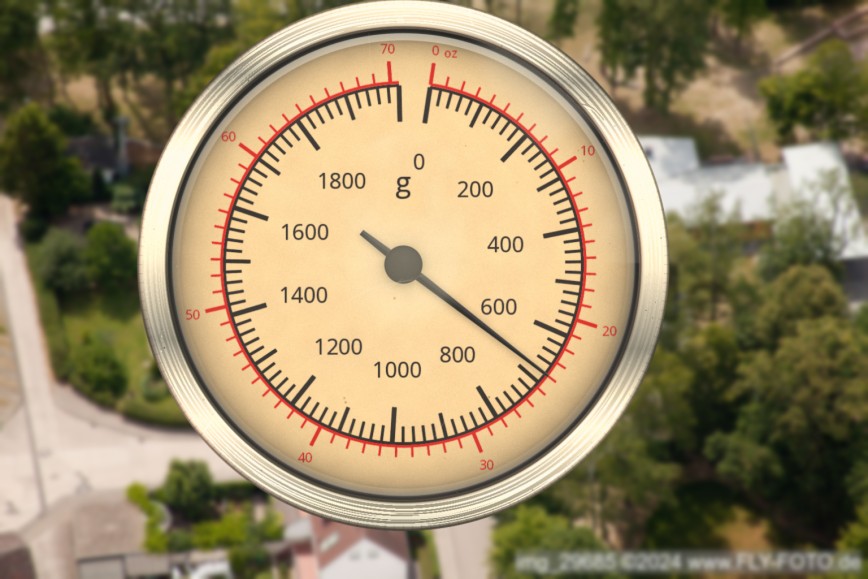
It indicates 680 g
